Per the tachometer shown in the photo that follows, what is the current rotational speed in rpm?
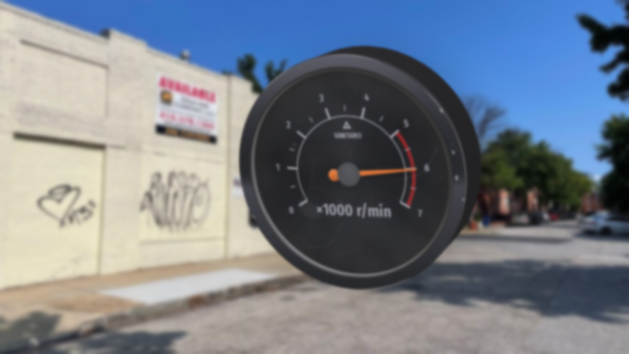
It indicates 6000 rpm
